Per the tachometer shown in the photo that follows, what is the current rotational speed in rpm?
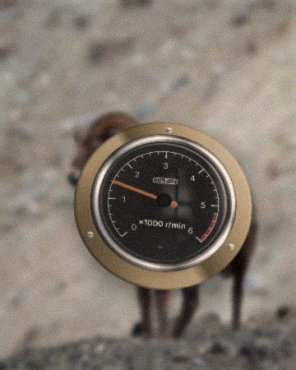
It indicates 1400 rpm
